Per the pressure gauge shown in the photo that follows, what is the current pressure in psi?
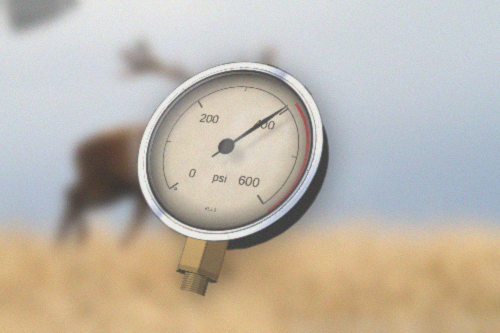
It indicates 400 psi
